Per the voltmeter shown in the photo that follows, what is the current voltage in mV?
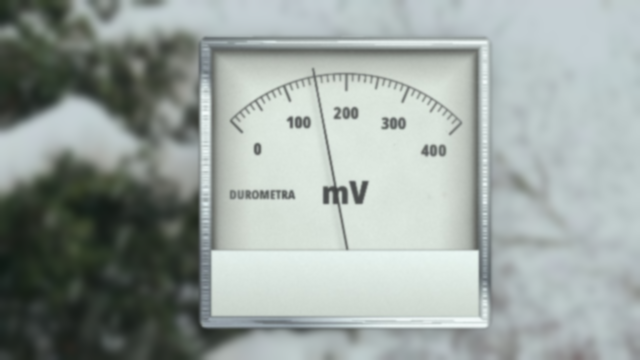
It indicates 150 mV
